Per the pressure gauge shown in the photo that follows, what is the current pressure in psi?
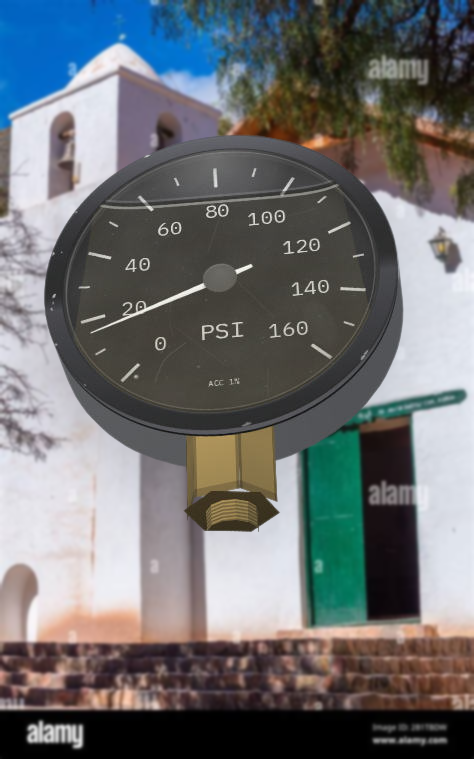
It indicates 15 psi
